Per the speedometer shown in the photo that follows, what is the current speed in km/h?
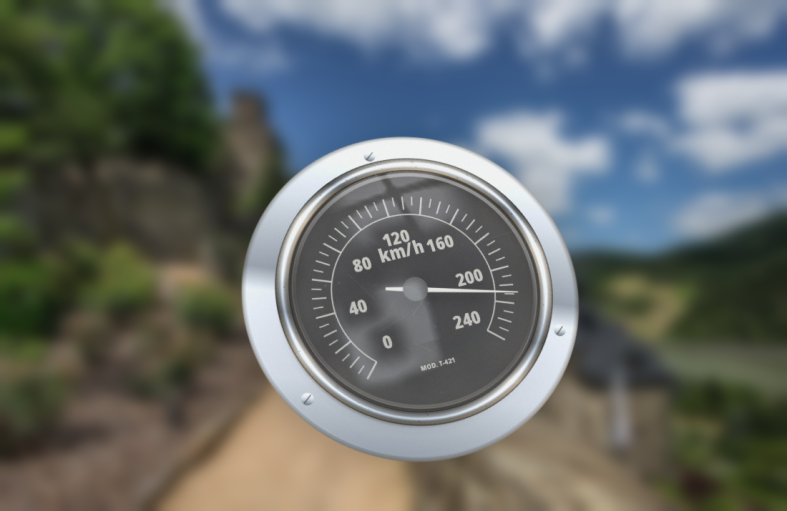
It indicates 215 km/h
